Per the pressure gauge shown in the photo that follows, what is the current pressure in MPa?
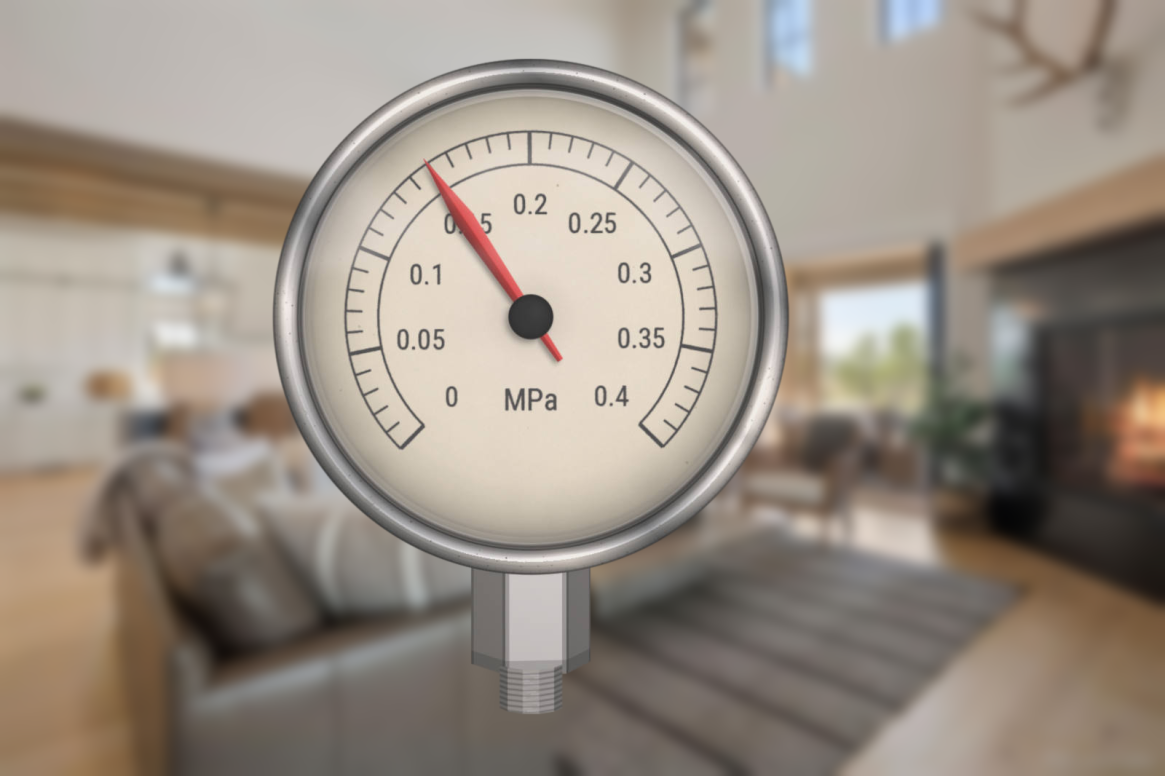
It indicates 0.15 MPa
